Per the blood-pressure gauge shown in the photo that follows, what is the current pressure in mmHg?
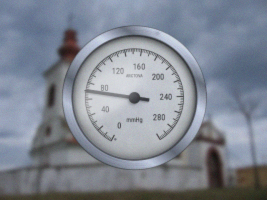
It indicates 70 mmHg
